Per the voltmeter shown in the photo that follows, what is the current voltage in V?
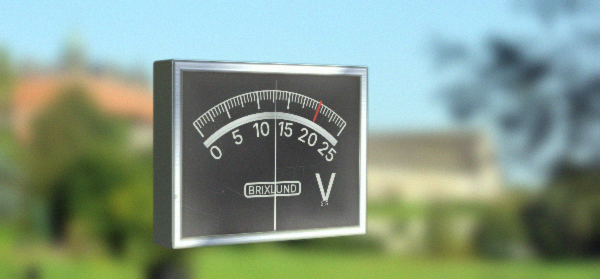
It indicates 12.5 V
